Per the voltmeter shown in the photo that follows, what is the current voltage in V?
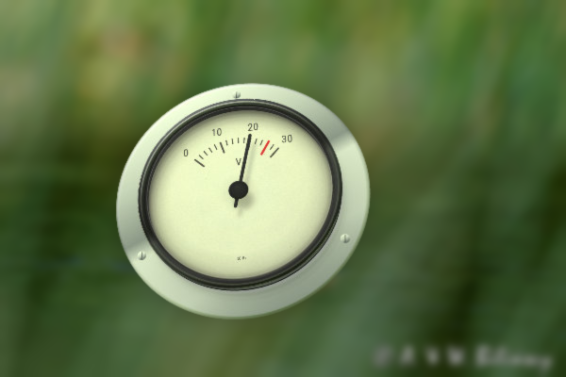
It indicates 20 V
